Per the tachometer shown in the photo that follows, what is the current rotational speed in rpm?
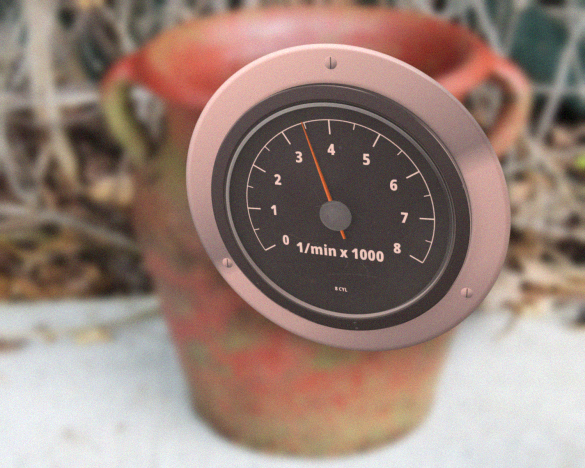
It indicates 3500 rpm
